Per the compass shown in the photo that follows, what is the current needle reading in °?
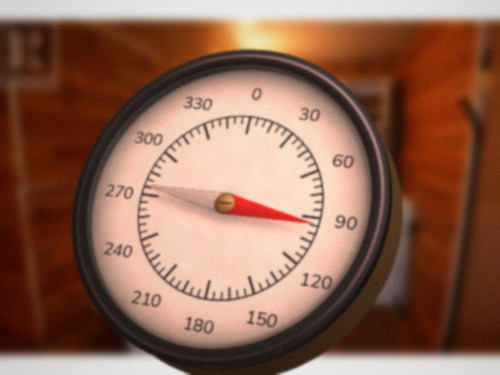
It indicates 95 °
